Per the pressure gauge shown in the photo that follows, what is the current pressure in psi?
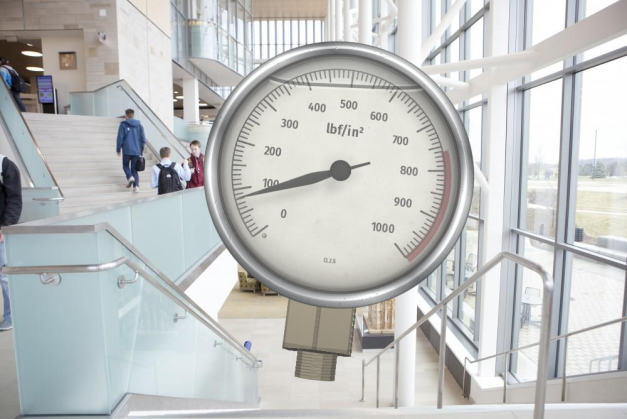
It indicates 80 psi
